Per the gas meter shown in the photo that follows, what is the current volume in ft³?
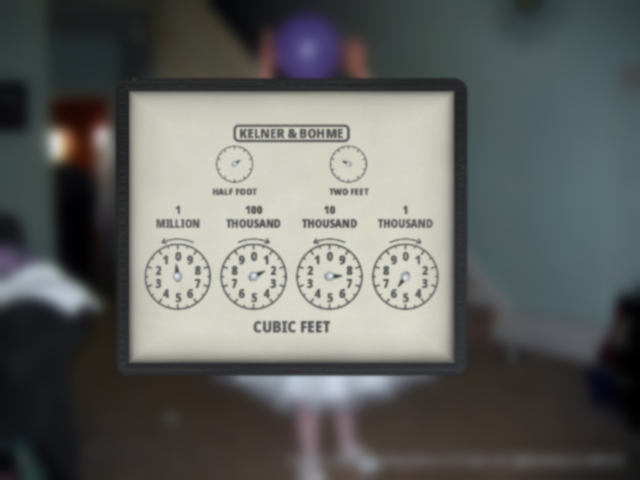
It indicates 17600 ft³
